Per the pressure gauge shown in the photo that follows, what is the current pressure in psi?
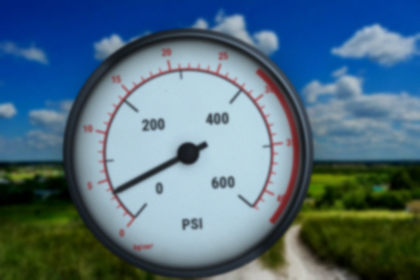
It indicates 50 psi
